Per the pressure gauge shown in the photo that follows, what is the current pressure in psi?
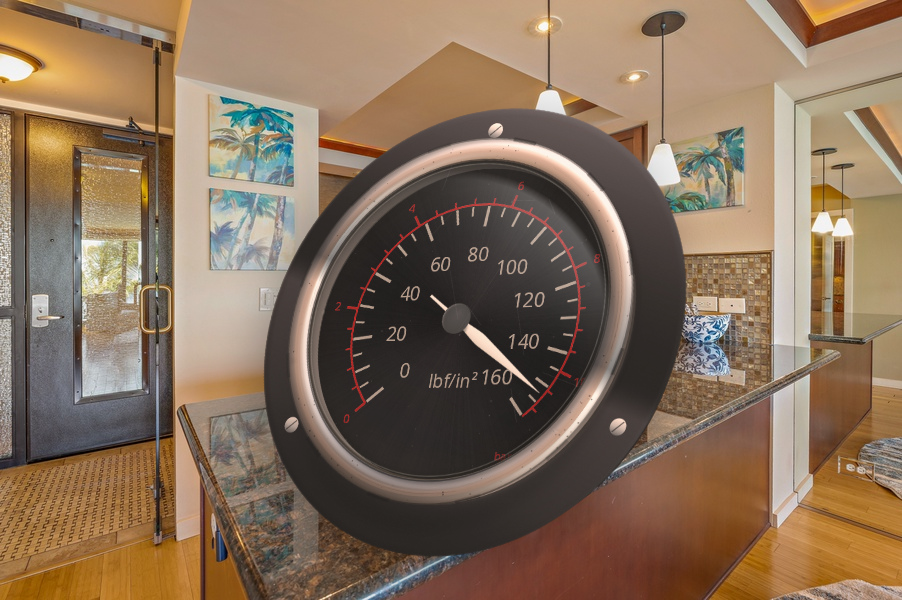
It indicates 152.5 psi
